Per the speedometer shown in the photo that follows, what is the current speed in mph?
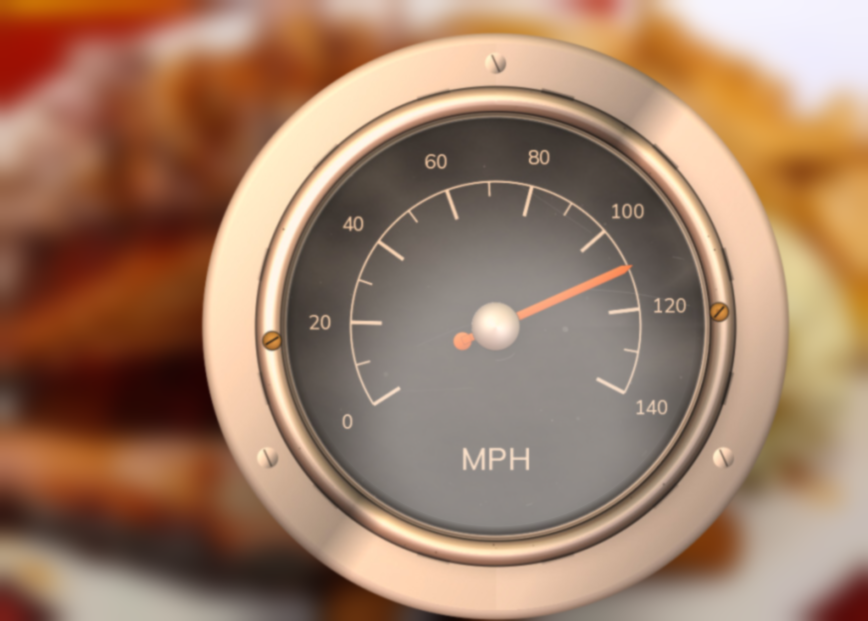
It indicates 110 mph
